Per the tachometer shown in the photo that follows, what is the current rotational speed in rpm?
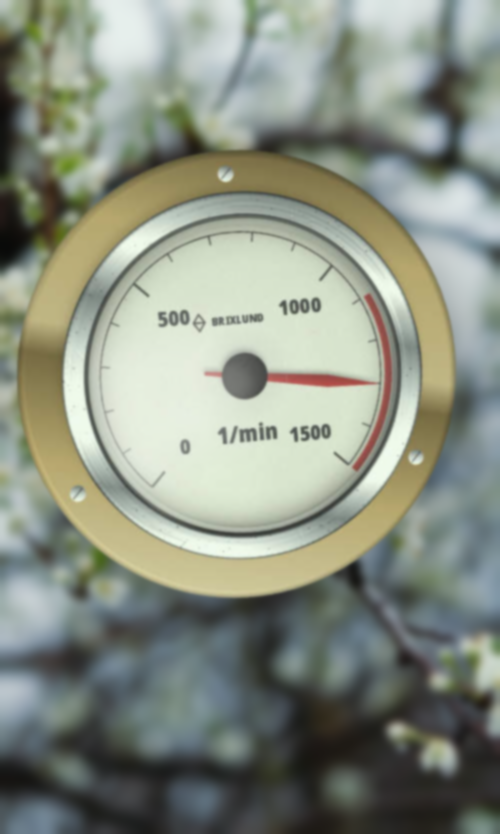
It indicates 1300 rpm
